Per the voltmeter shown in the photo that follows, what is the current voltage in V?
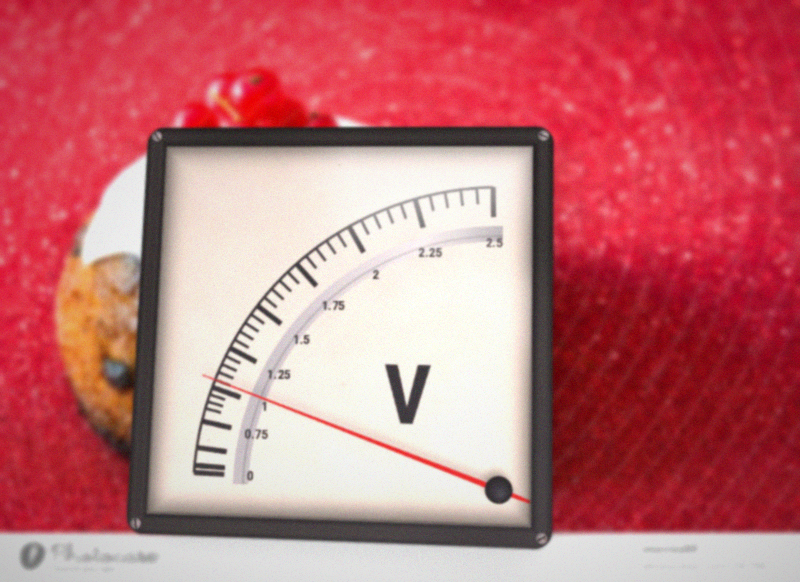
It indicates 1.05 V
